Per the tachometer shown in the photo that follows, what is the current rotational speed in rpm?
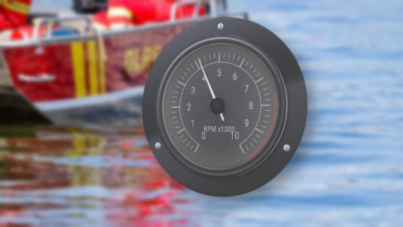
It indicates 4200 rpm
